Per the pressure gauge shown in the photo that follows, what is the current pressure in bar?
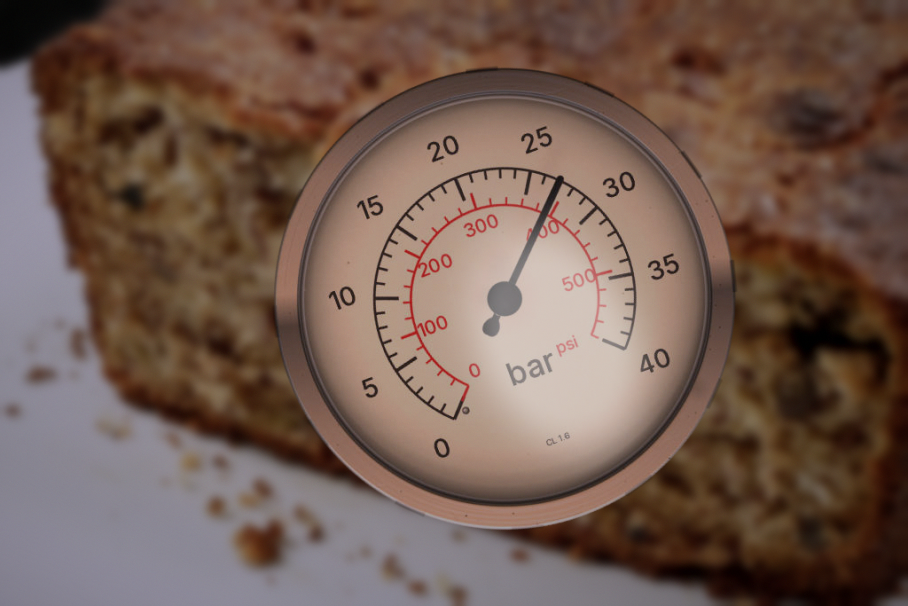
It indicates 27 bar
